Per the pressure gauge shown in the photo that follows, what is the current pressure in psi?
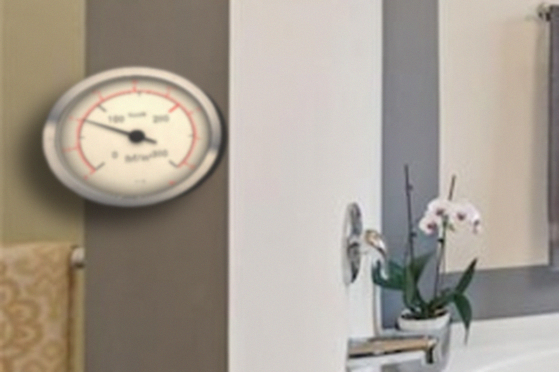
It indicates 75 psi
